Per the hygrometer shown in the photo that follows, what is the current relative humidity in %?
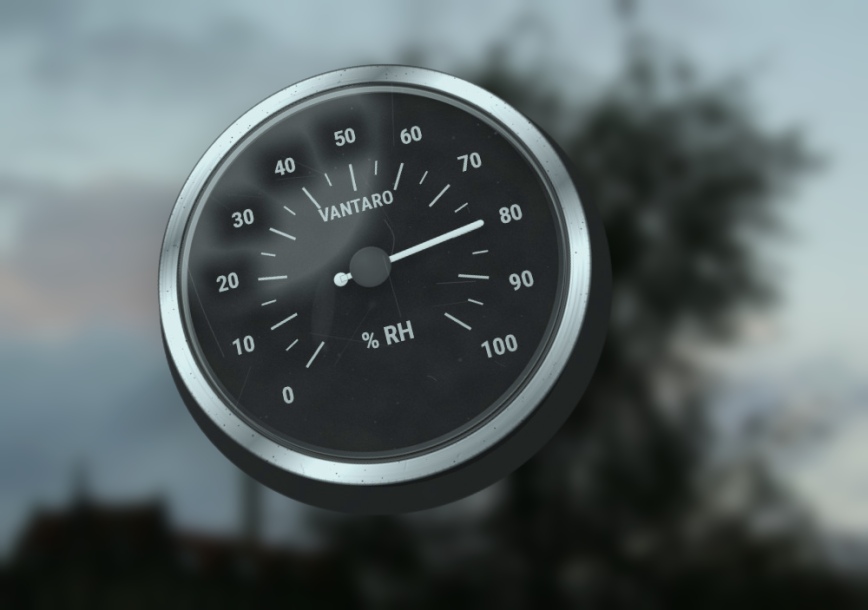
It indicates 80 %
